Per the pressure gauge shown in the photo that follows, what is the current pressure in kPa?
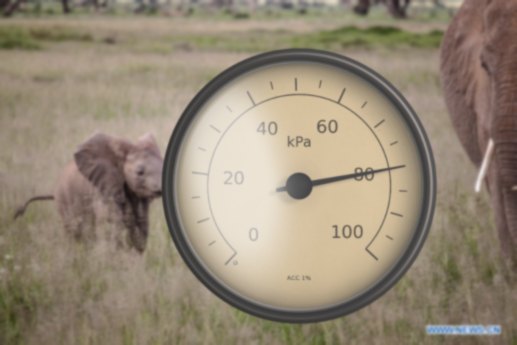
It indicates 80 kPa
